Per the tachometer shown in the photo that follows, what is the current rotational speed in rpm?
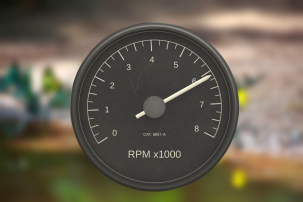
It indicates 6125 rpm
